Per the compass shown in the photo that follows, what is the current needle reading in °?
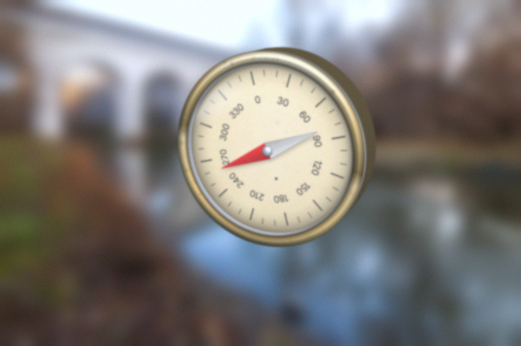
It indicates 260 °
